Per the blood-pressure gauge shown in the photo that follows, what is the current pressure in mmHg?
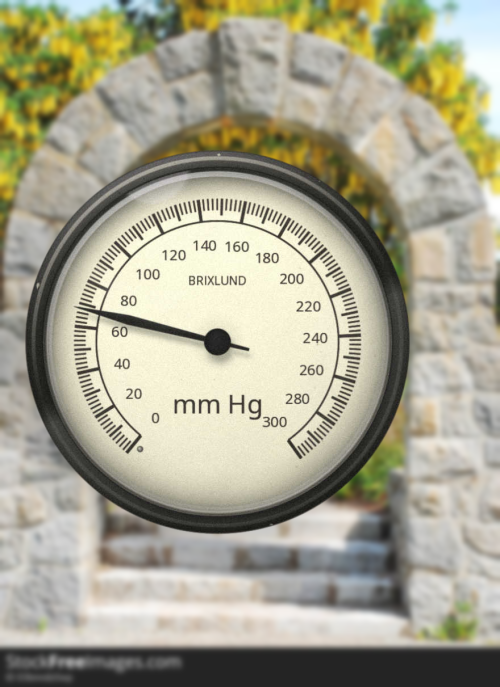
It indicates 68 mmHg
